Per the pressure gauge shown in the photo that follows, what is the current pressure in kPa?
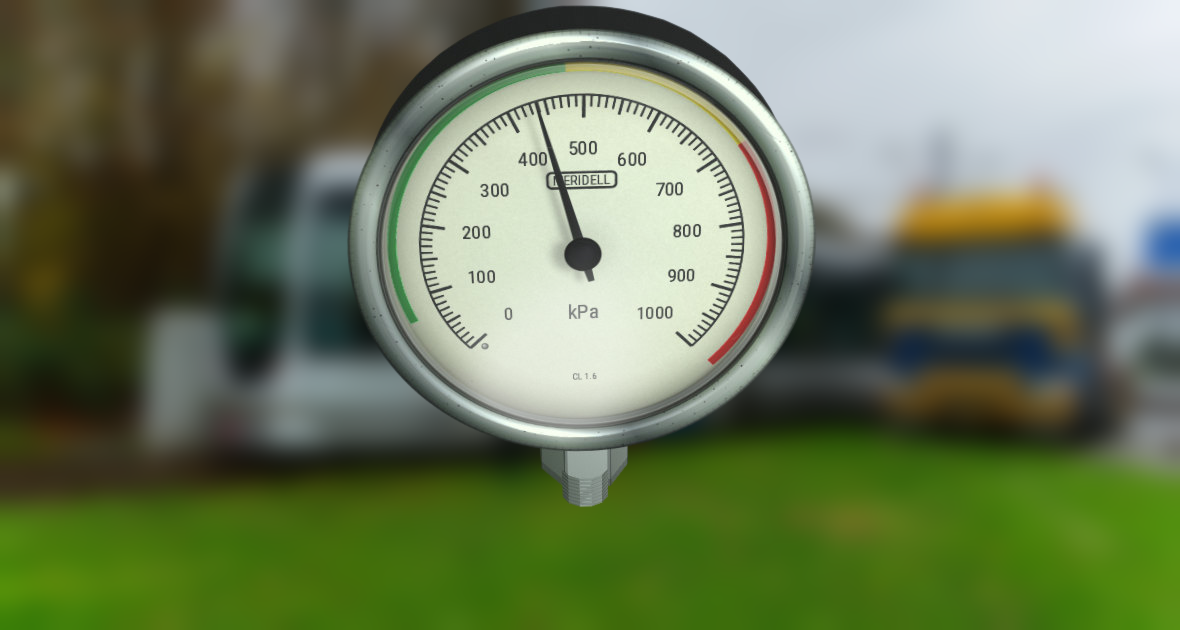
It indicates 440 kPa
